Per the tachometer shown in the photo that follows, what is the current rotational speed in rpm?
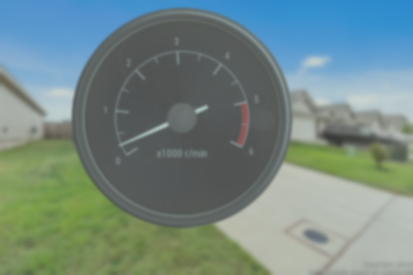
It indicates 250 rpm
